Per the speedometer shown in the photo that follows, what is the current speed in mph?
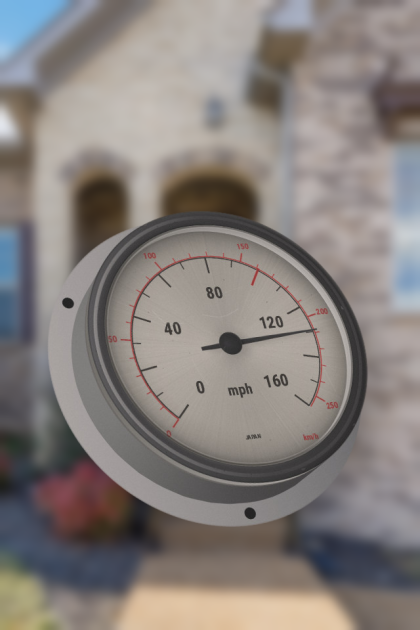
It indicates 130 mph
